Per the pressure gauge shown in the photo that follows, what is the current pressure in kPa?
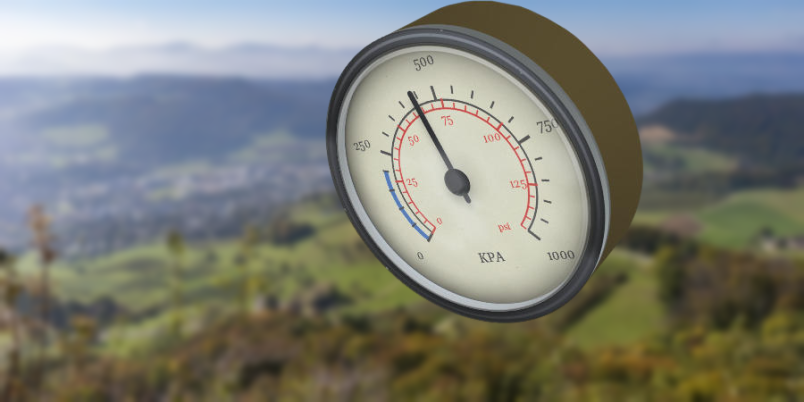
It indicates 450 kPa
